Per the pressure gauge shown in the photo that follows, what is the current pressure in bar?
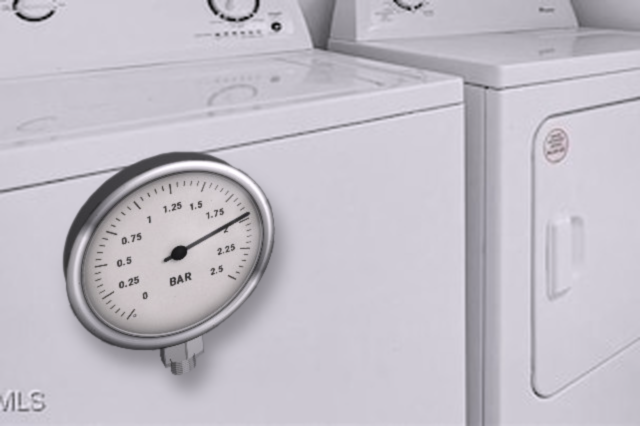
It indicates 1.95 bar
